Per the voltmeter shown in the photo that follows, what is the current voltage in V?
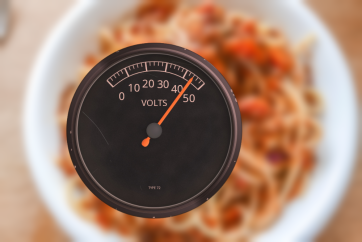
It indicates 44 V
